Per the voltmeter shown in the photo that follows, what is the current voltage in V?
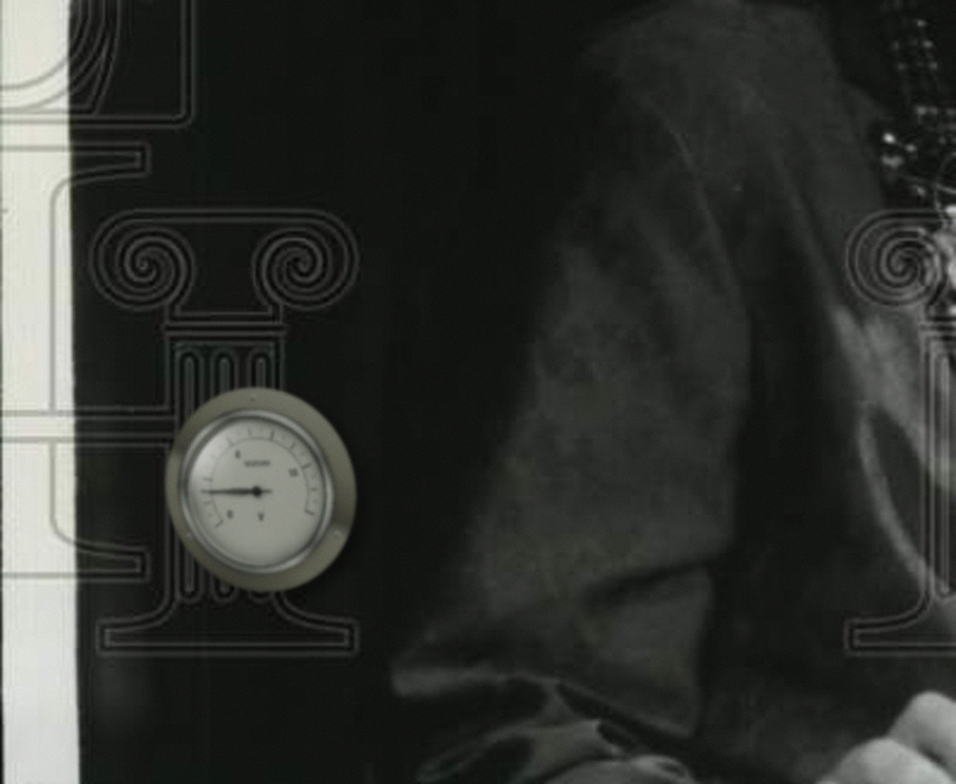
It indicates 3 V
